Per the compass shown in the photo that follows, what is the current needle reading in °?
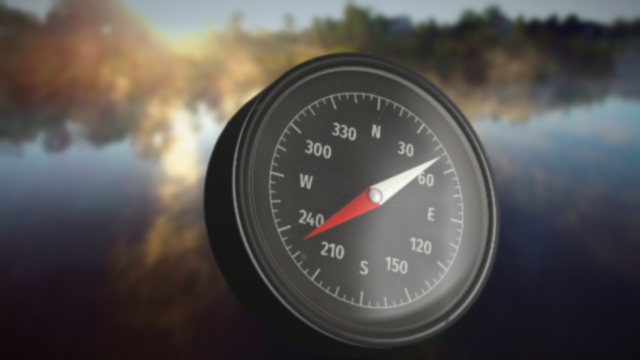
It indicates 230 °
